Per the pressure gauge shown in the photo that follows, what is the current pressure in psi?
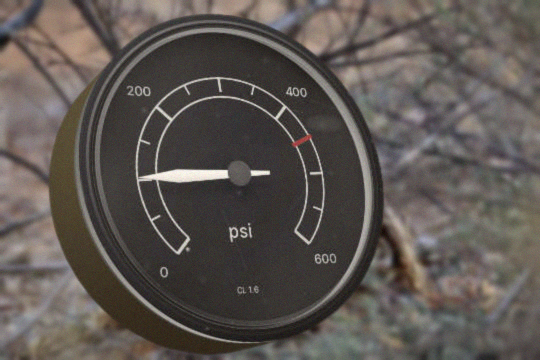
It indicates 100 psi
